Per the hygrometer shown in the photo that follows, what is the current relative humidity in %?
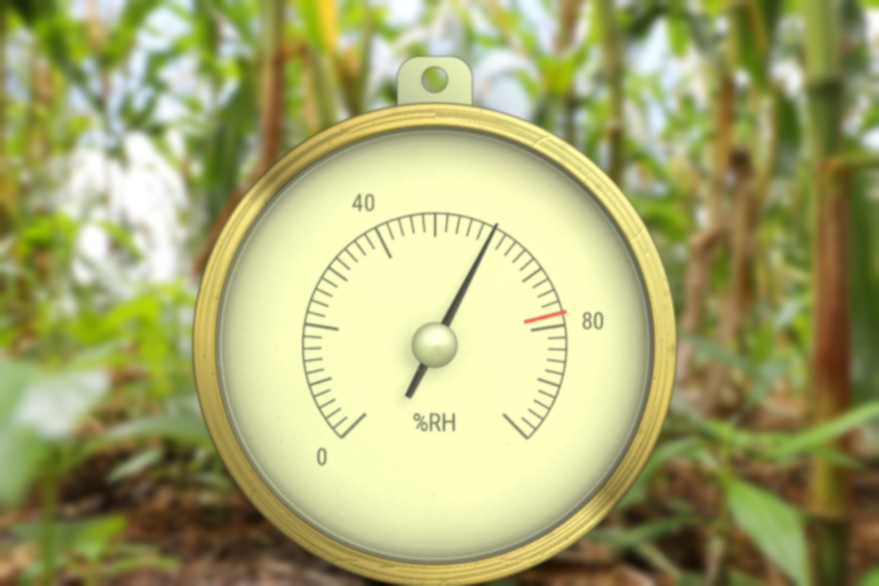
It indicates 60 %
